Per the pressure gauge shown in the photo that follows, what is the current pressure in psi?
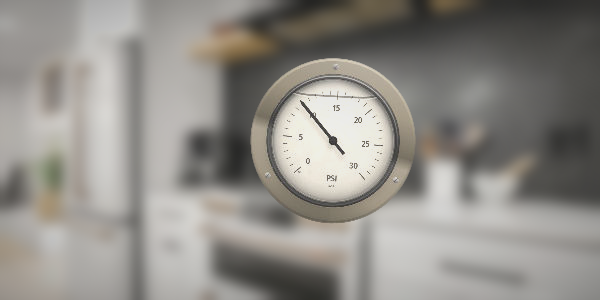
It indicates 10 psi
